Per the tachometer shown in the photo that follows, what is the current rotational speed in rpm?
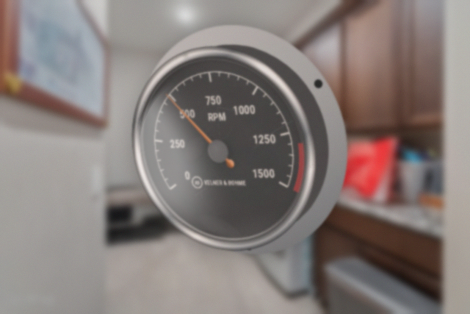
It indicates 500 rpm
